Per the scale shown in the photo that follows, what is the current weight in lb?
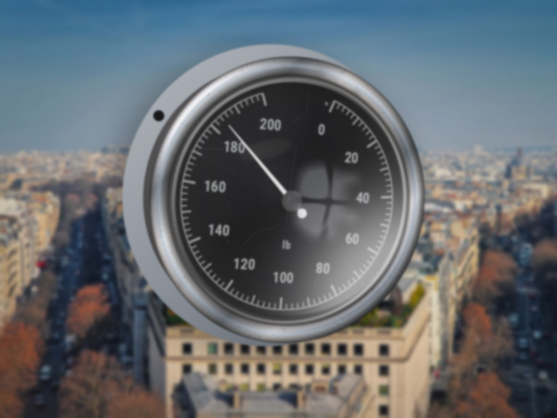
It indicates 184 lb
